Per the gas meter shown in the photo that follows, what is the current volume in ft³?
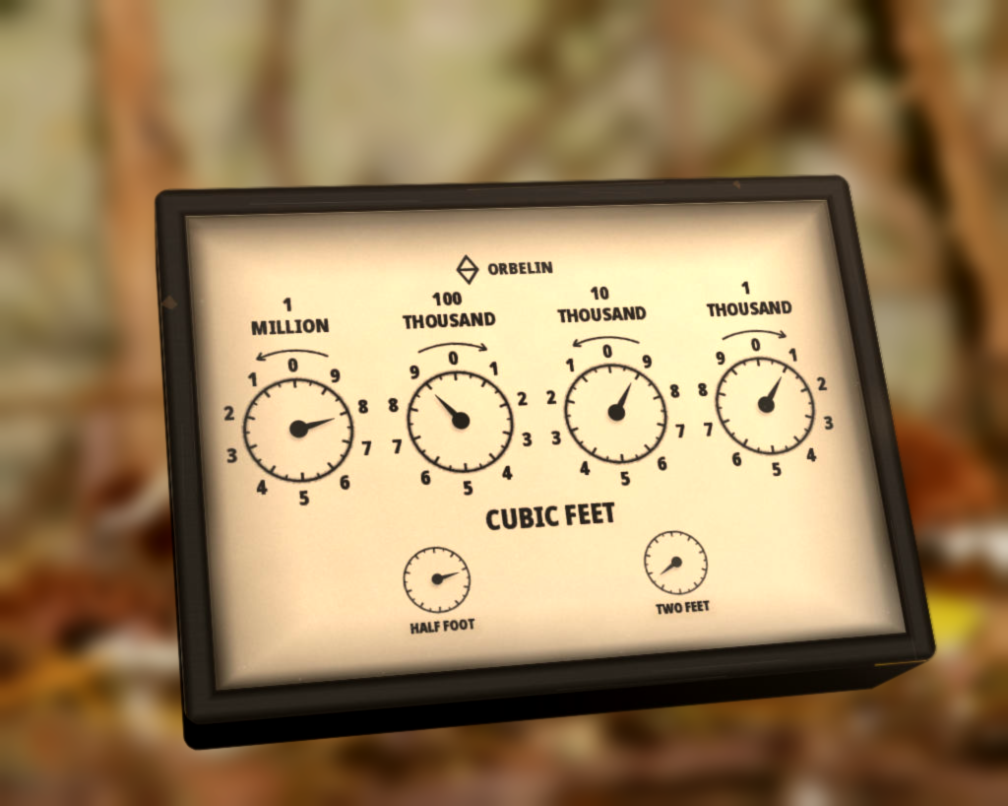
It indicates 789100 ft³
